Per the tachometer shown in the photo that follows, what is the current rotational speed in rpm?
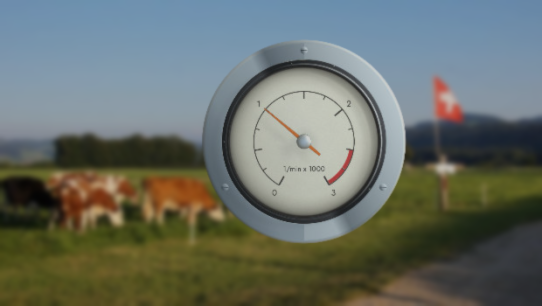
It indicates 1000 rpm
